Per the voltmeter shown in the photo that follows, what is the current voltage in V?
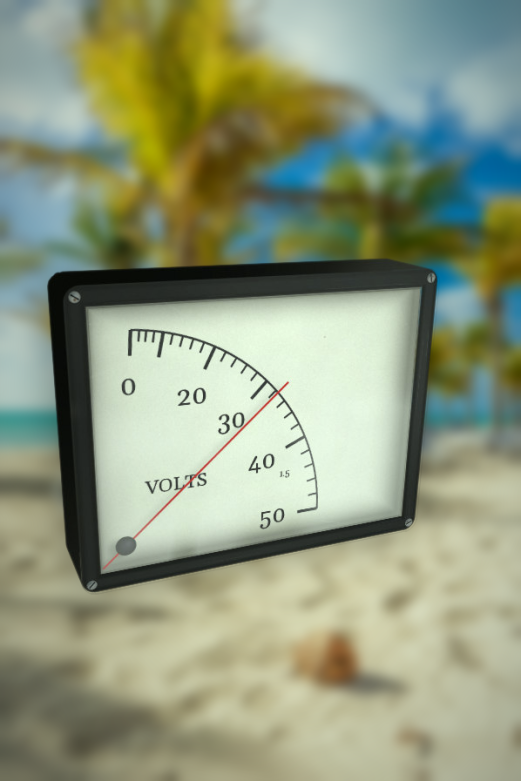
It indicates 32 V
